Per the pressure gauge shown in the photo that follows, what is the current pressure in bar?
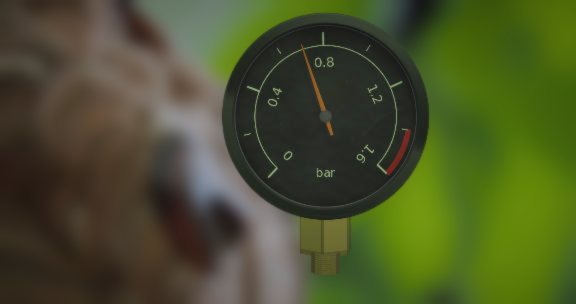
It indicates 0.7 bar
